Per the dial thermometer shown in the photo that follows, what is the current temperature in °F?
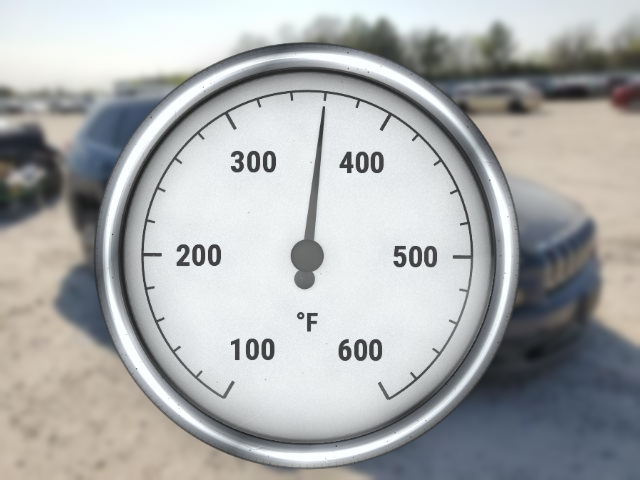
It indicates 360 °F
